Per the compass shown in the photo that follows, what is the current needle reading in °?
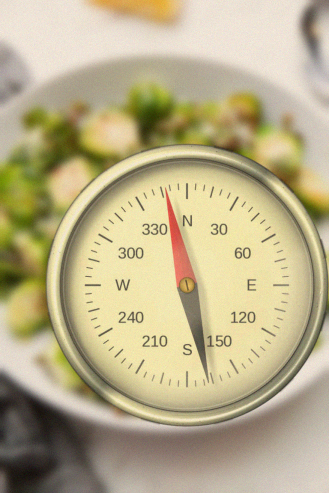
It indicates 347.5 °
